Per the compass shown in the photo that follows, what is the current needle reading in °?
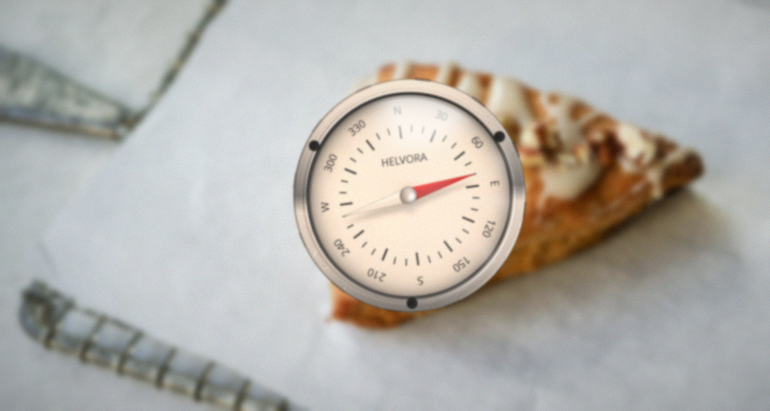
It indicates 80 °
